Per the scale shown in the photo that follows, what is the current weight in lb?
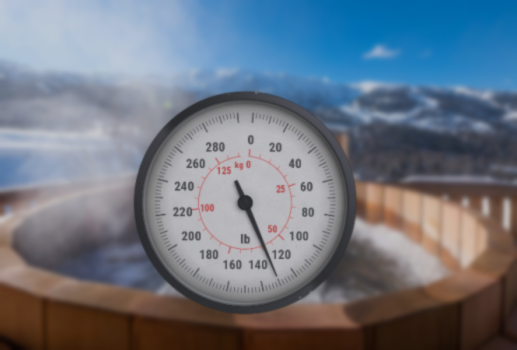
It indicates 130 lb
